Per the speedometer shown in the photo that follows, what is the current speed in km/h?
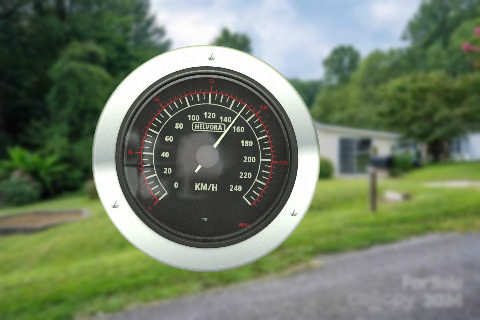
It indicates 150 km/h
